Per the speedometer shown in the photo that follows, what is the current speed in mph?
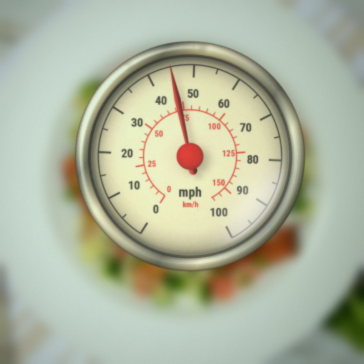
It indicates 45 mph
